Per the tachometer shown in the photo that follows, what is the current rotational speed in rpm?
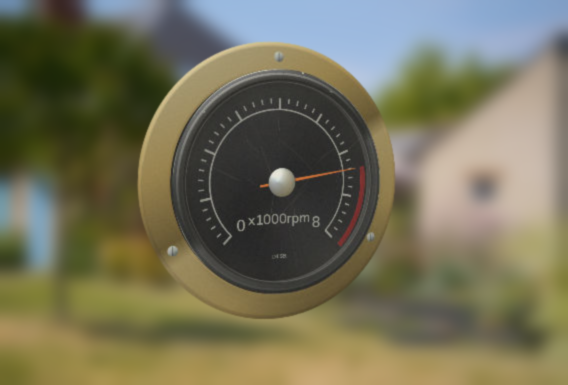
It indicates 6400 rpm
